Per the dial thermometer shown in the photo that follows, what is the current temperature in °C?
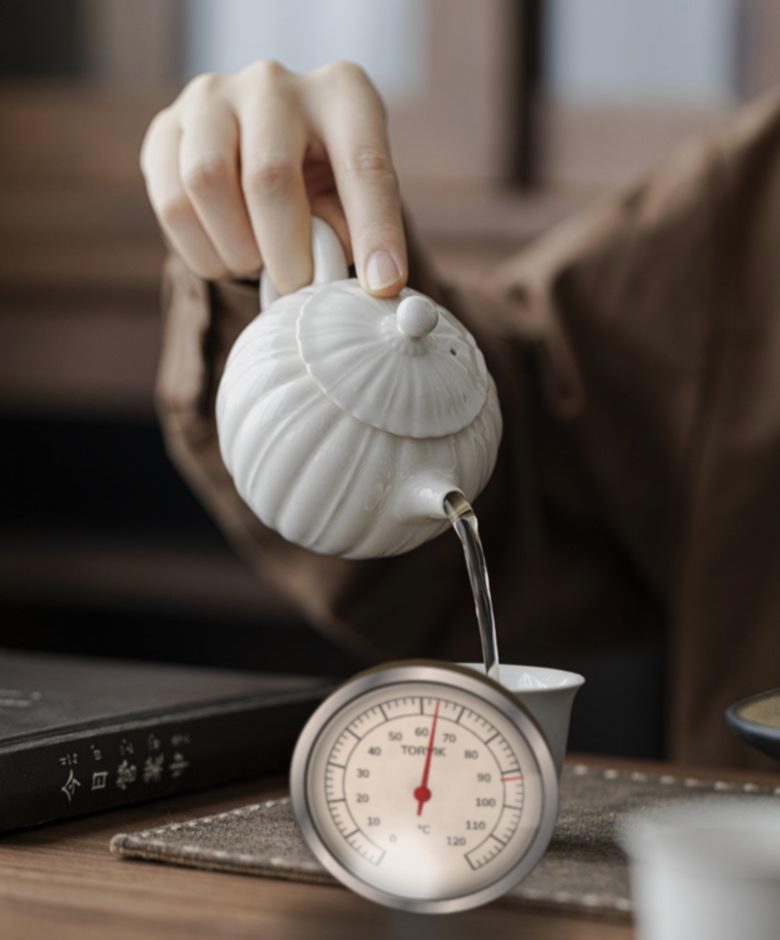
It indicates 64 °C
